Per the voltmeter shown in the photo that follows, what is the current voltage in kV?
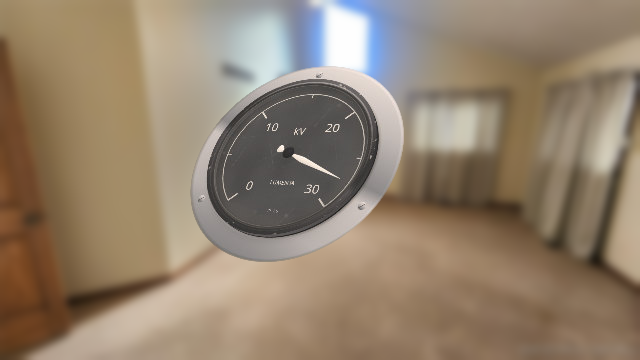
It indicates 27.5 kV
